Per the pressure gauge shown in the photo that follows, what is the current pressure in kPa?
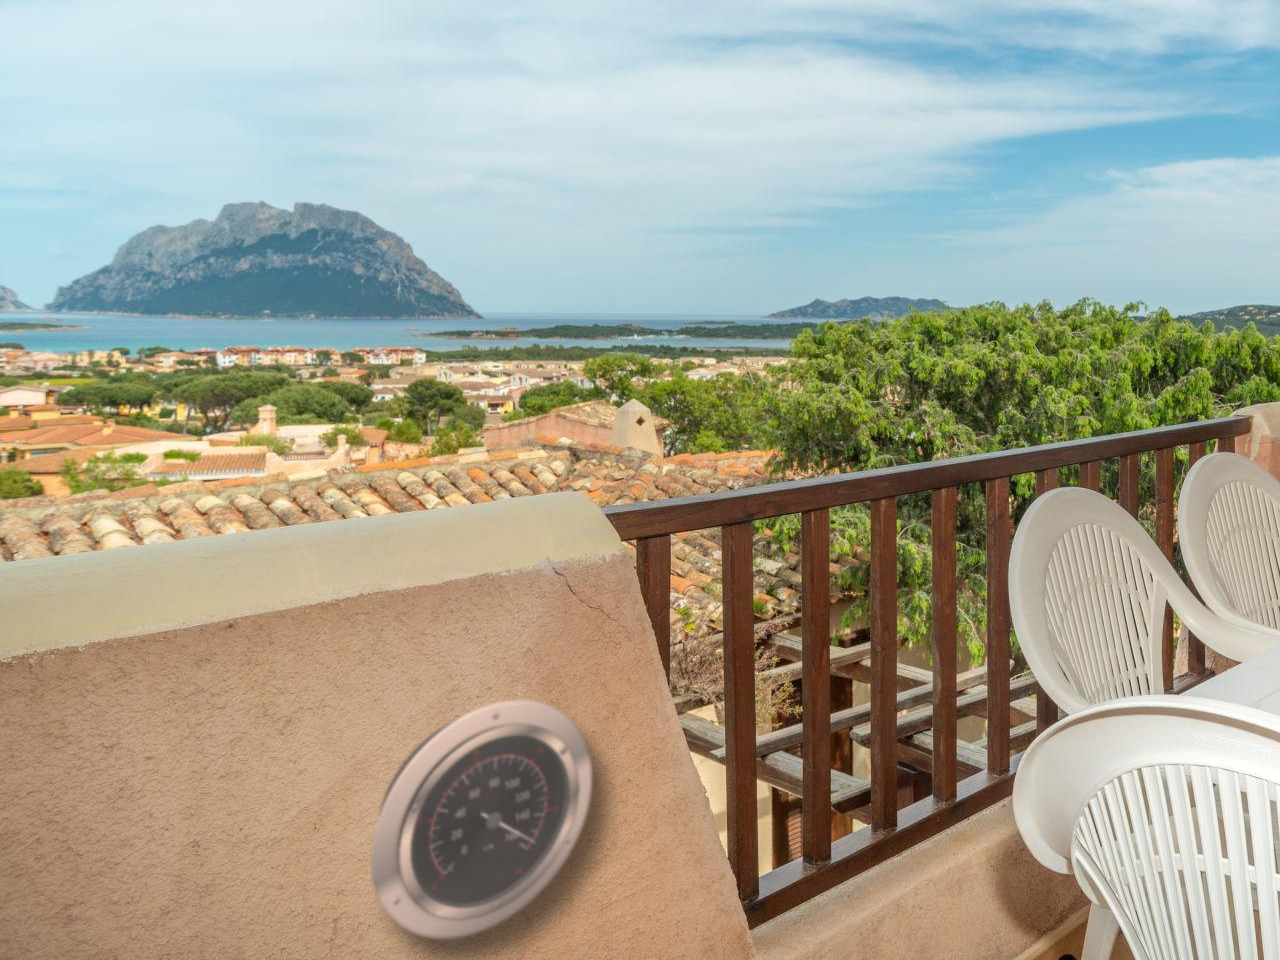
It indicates 155 kPa
